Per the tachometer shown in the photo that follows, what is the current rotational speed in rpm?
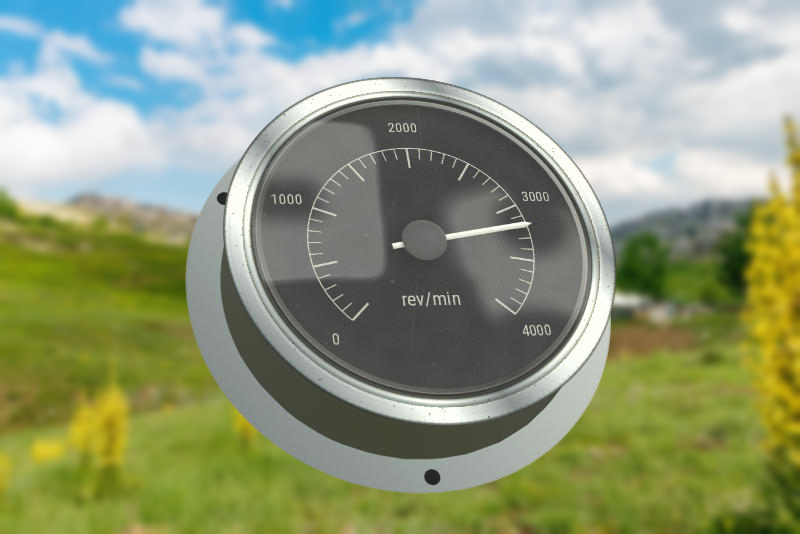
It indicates 3200 rpm
